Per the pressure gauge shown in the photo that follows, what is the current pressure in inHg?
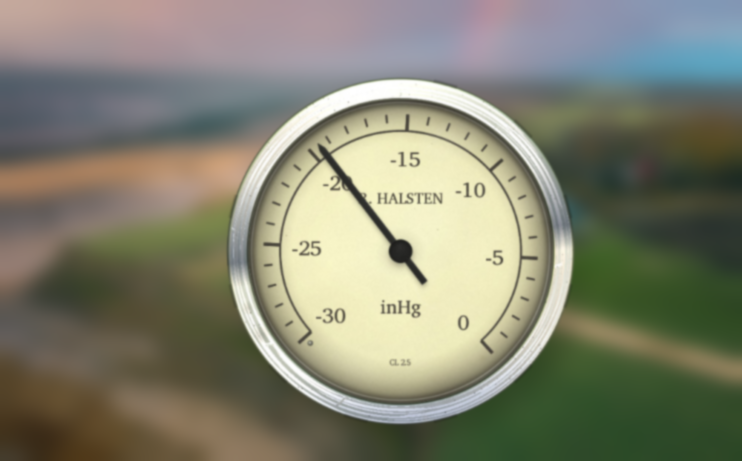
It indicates -19.5 inHg
